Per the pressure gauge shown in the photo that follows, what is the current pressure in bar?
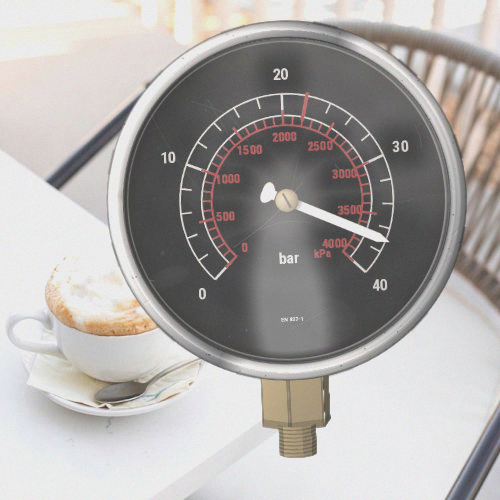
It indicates 37 bar
